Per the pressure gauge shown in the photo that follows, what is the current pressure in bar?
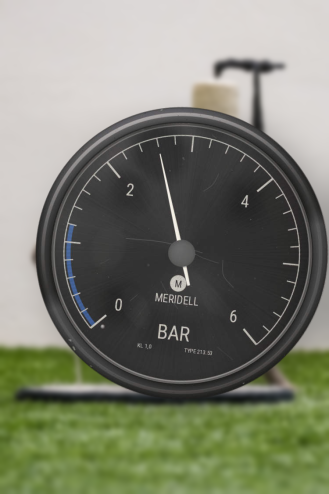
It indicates 2.6 bar
